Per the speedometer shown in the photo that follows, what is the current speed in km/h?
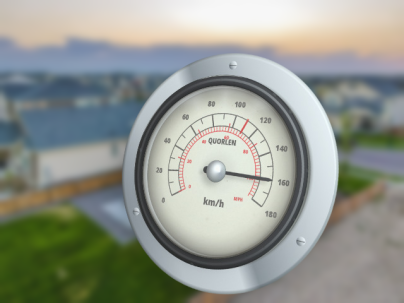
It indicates 160 km/h
